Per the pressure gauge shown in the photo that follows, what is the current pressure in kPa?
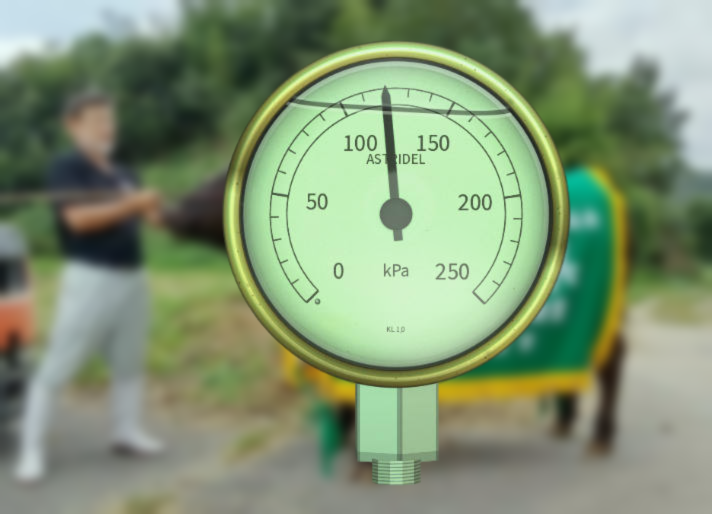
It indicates 120 kPa
